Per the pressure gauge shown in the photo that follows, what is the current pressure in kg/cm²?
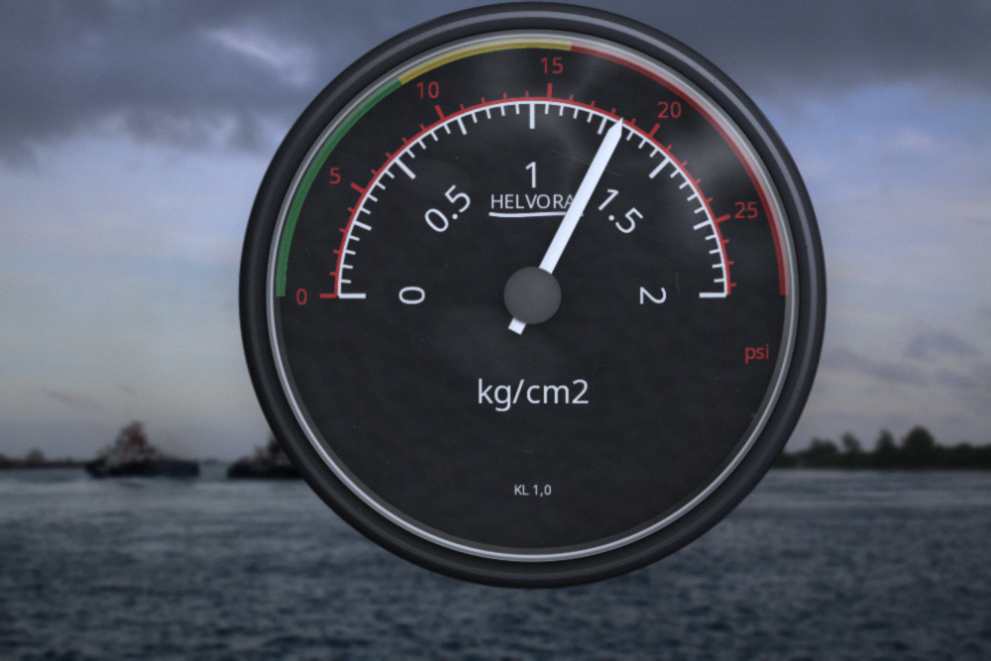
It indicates 1.3 kg/cm²
